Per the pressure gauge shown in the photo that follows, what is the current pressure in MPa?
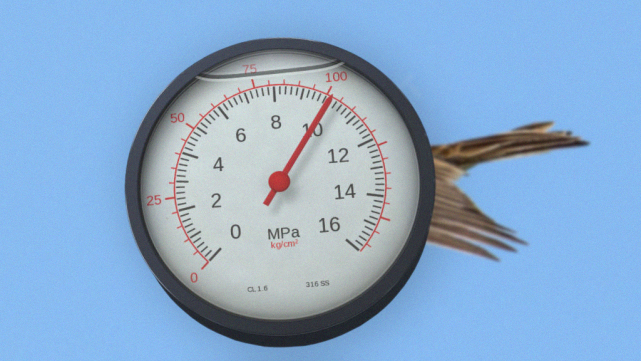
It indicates 10 MPa
